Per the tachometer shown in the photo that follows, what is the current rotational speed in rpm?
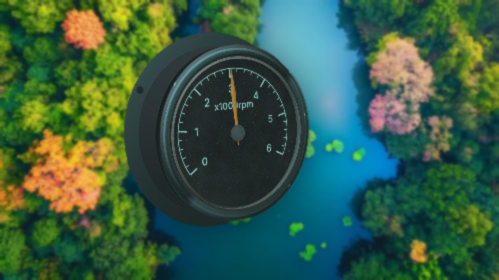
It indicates 3000 rpm
